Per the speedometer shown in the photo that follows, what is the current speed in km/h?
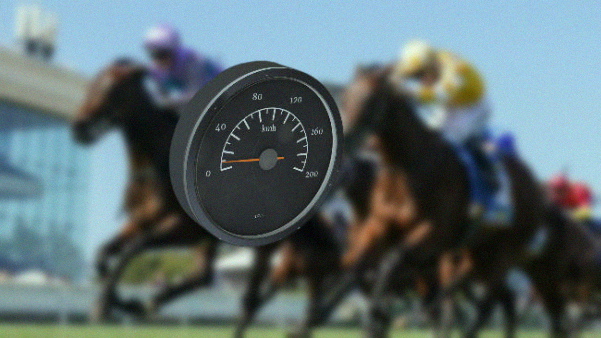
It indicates 10 km/h
